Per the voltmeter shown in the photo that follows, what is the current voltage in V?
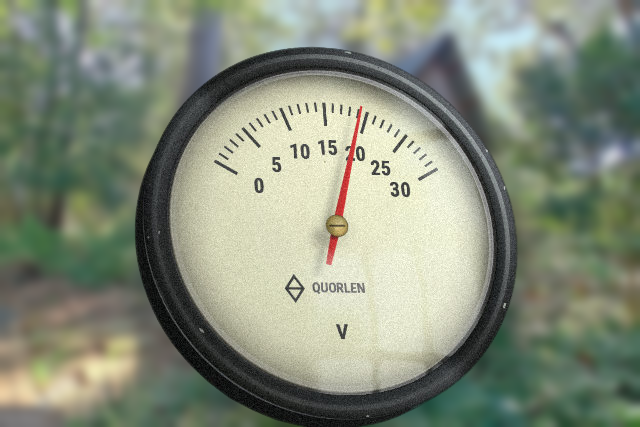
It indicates 19 V
